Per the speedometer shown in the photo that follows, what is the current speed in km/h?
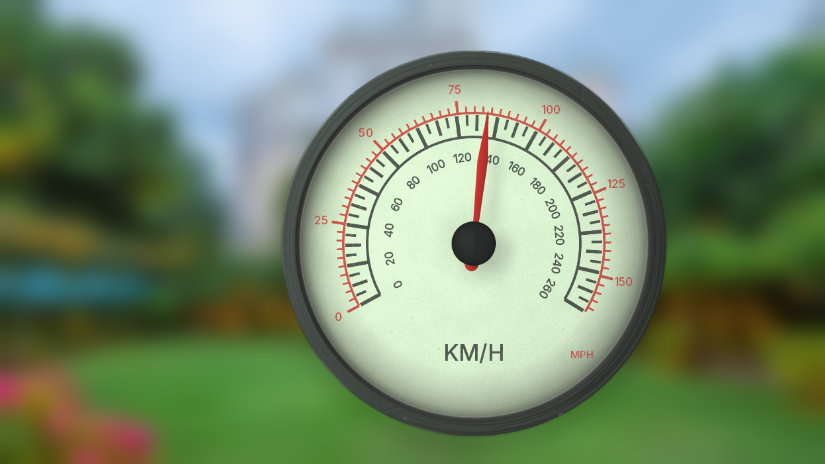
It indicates 135 km/h
